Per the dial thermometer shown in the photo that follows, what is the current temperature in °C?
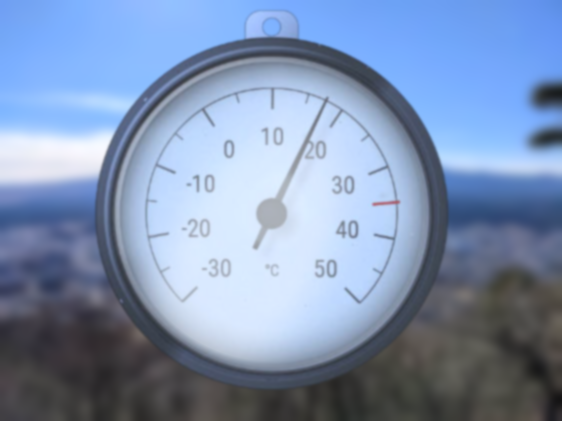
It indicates 17.5 °C
